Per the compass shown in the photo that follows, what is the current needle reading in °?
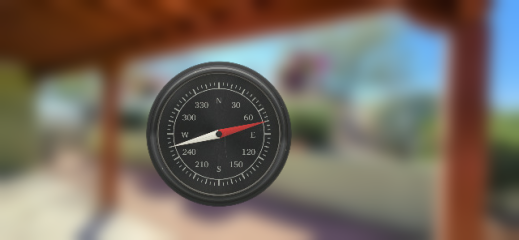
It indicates 75 °
